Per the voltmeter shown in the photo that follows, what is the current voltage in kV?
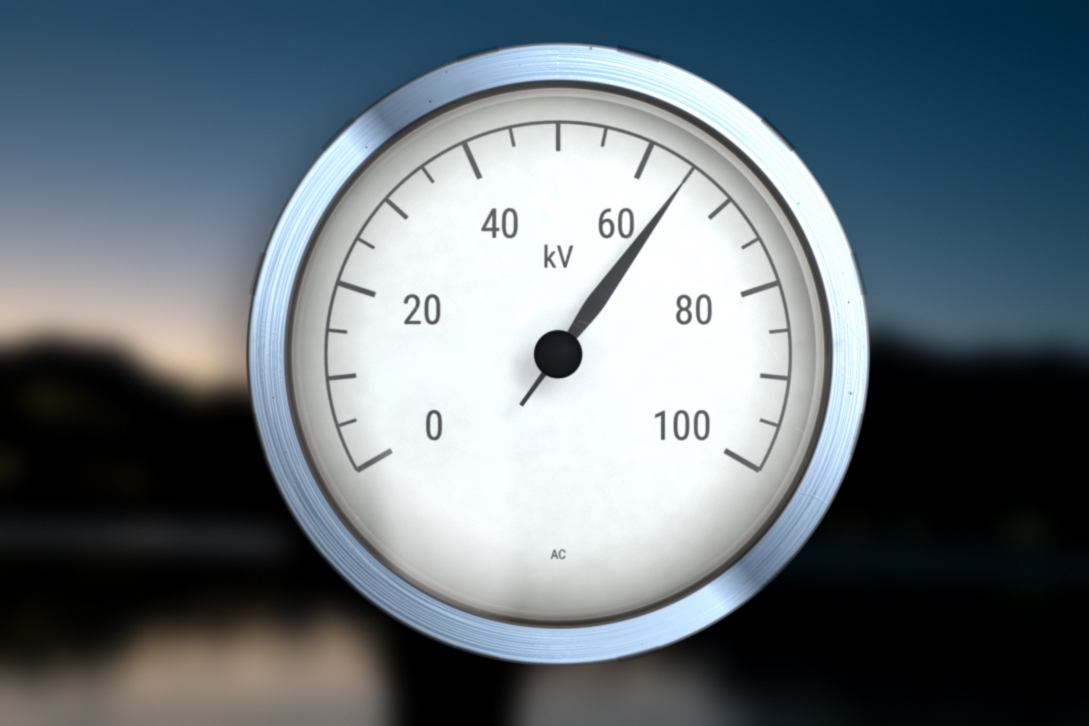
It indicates 65 kV
